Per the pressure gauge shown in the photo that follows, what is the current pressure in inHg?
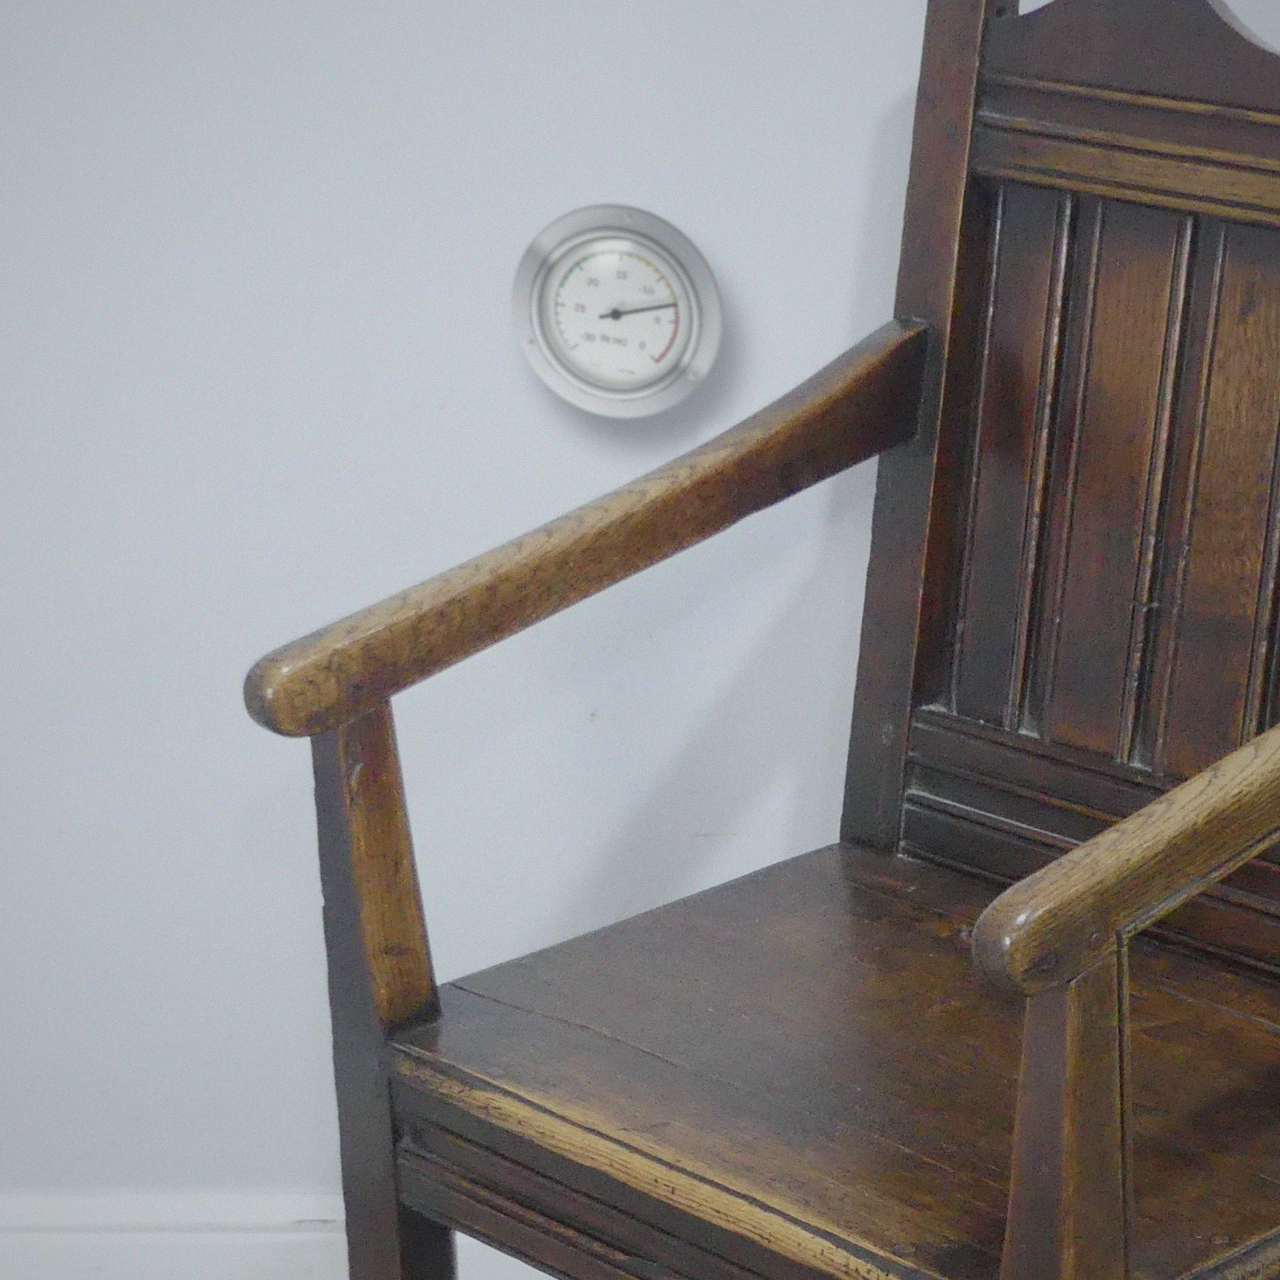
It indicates -7 inHg
